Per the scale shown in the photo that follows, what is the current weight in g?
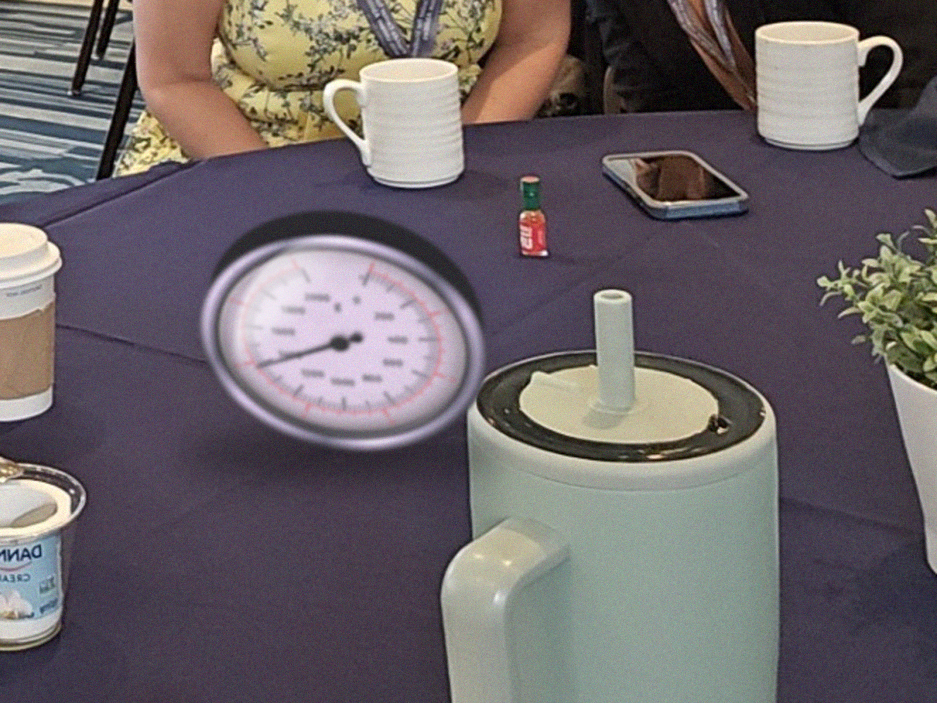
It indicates 1400 g
